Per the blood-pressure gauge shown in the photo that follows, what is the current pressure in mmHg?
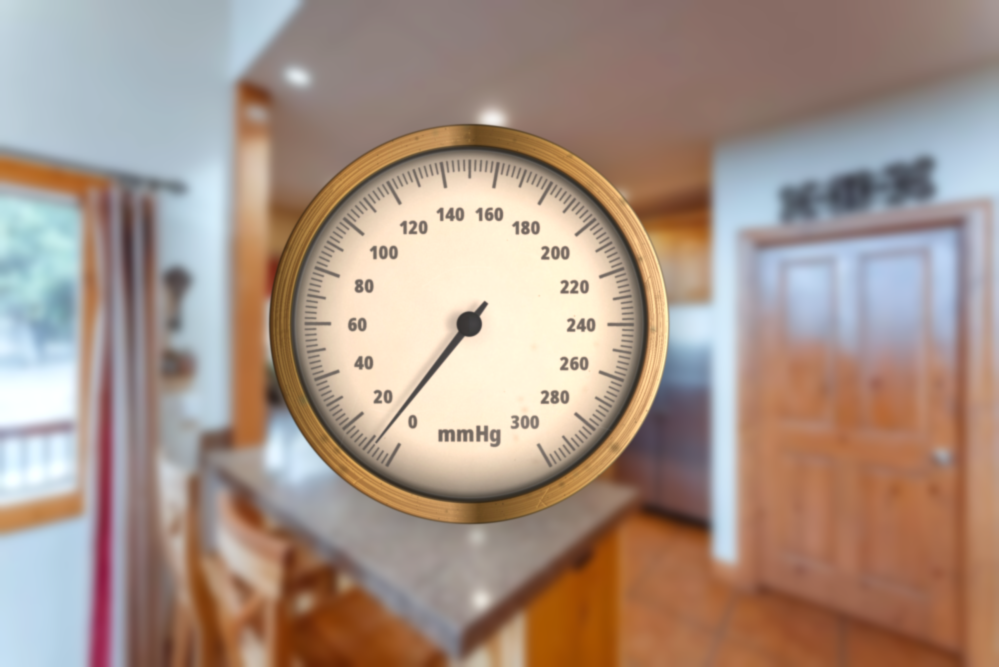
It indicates 8 mmHg
